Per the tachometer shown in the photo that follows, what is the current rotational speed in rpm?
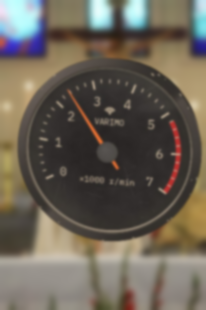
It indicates 2400 rpm
